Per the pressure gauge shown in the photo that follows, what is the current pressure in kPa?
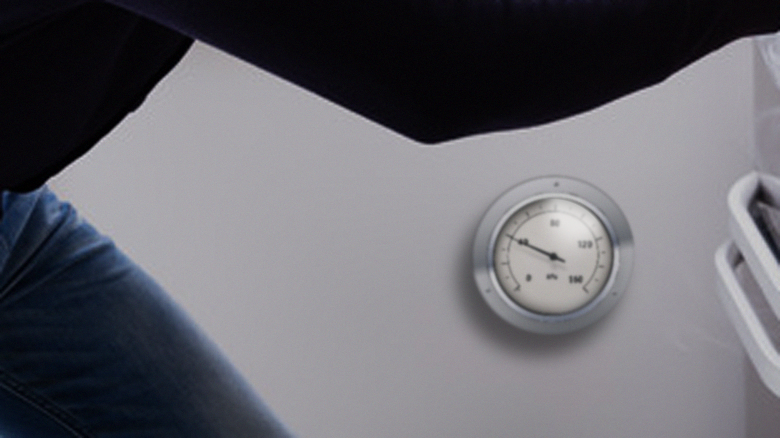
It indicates 40 kPa
